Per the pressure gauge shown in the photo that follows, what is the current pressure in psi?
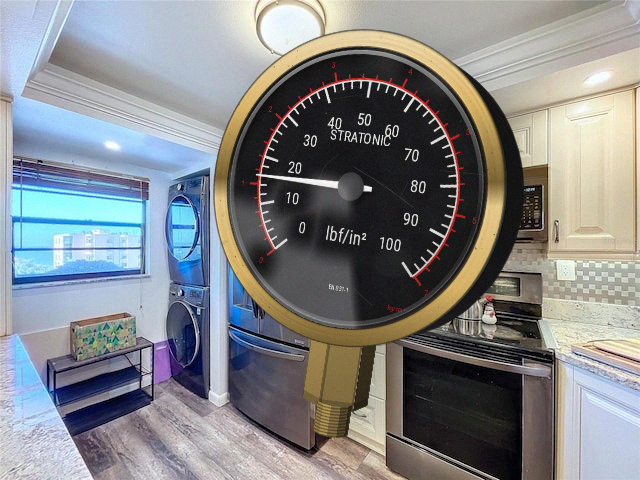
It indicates 16 psi
